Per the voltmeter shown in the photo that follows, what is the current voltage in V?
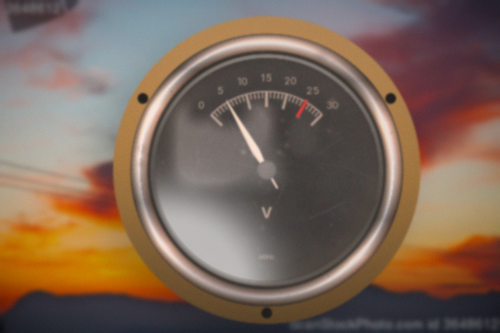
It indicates 5 V
